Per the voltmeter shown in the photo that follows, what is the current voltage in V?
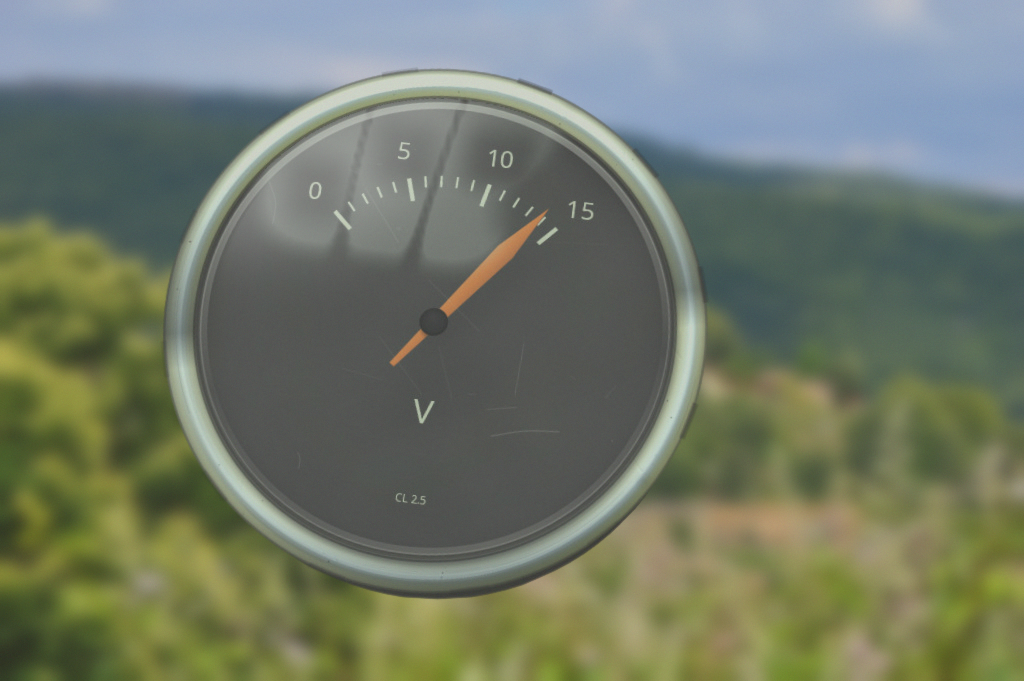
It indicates 14 V
